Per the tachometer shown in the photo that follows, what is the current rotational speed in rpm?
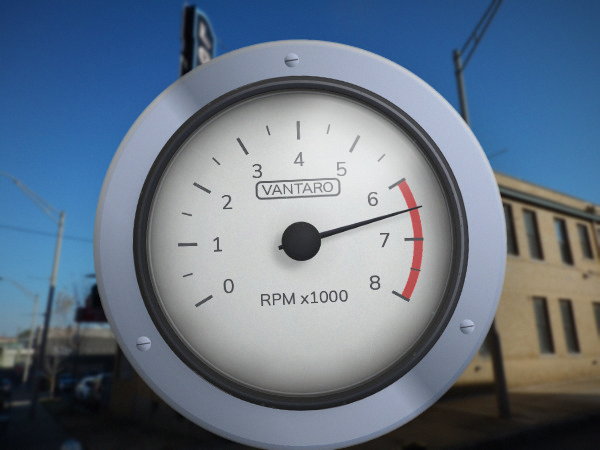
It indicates 6500 rpm
